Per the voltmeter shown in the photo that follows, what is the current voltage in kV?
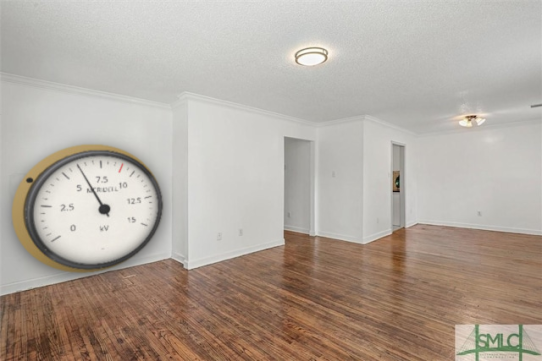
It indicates 6 kV
